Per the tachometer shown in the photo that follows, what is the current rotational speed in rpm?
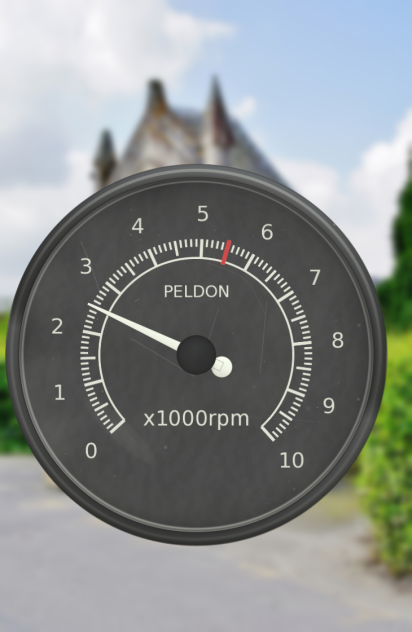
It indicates 2500 rpm
